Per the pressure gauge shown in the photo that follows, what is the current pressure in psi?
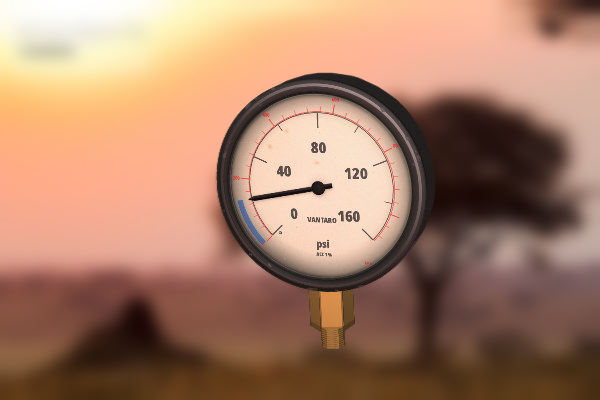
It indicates 20 psi
